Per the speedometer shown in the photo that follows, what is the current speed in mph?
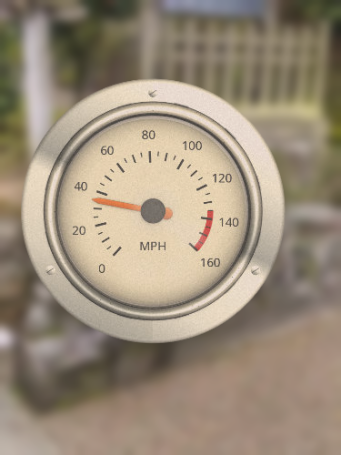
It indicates 35 mph
